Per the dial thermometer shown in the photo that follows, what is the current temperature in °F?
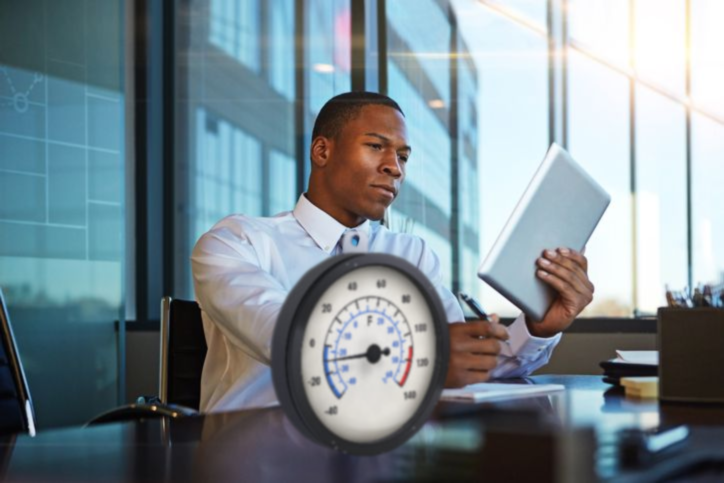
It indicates -10 °F
